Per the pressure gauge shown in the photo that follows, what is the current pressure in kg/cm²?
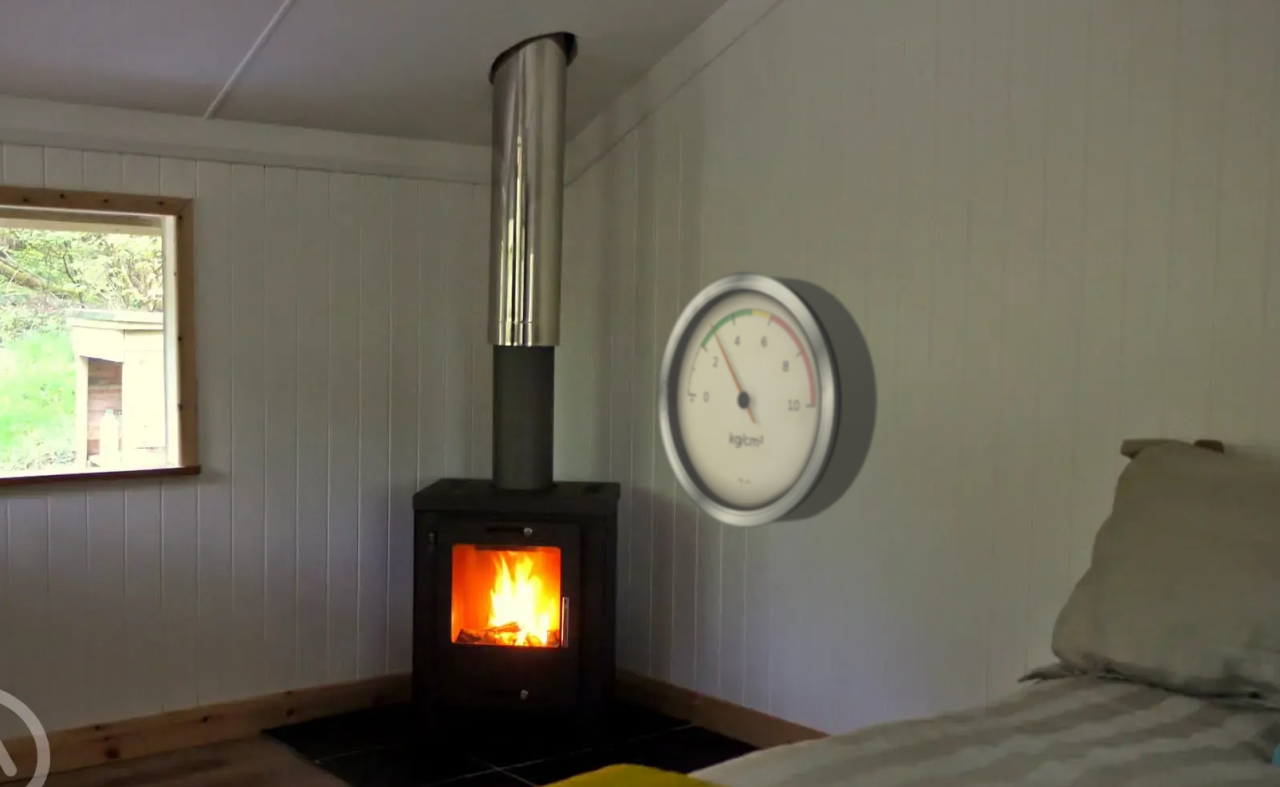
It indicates 3 kg/cm²
